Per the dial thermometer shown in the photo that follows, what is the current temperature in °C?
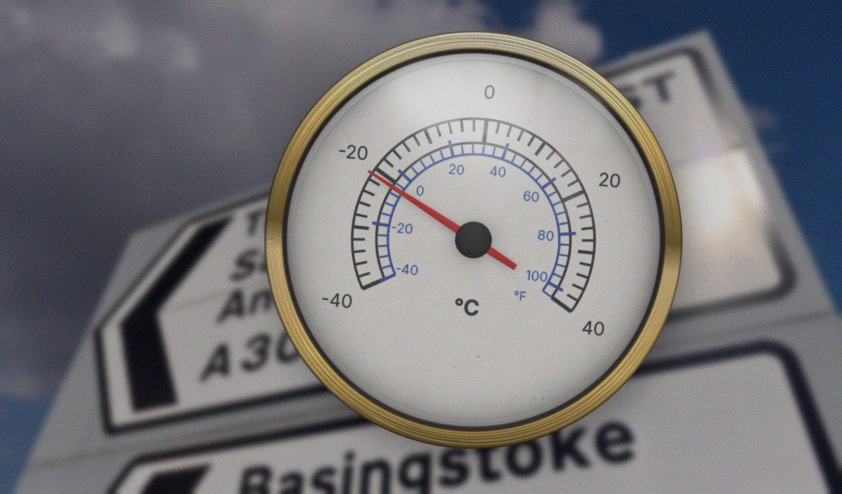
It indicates -21 °C
